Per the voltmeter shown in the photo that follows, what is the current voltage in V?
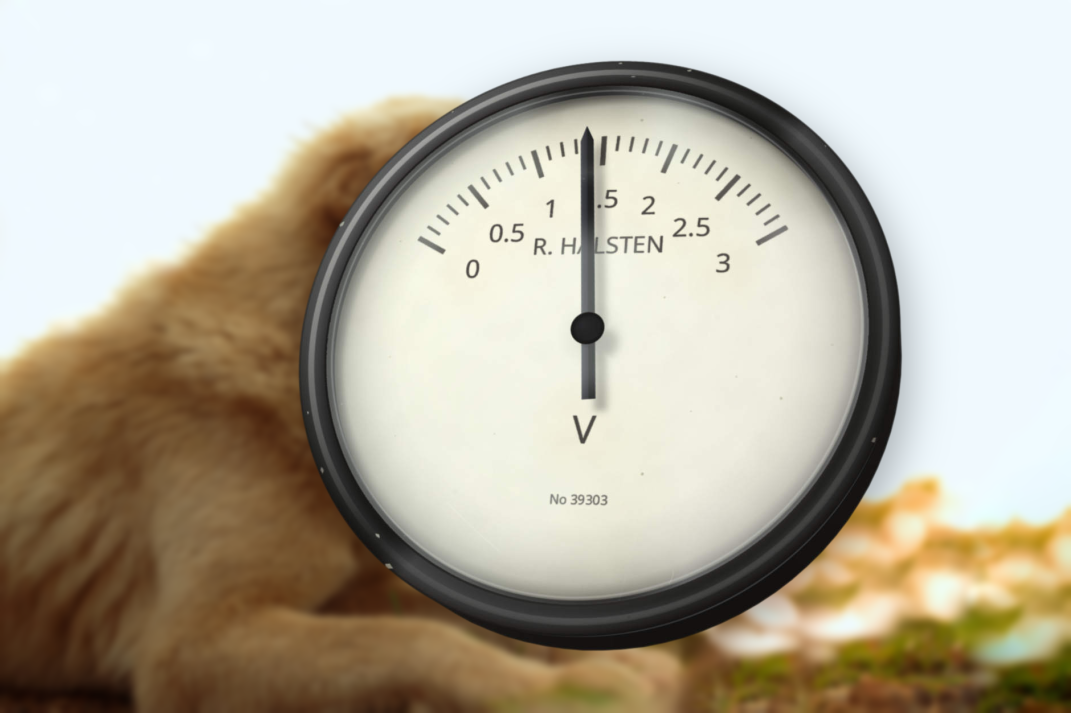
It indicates 1.4 V
